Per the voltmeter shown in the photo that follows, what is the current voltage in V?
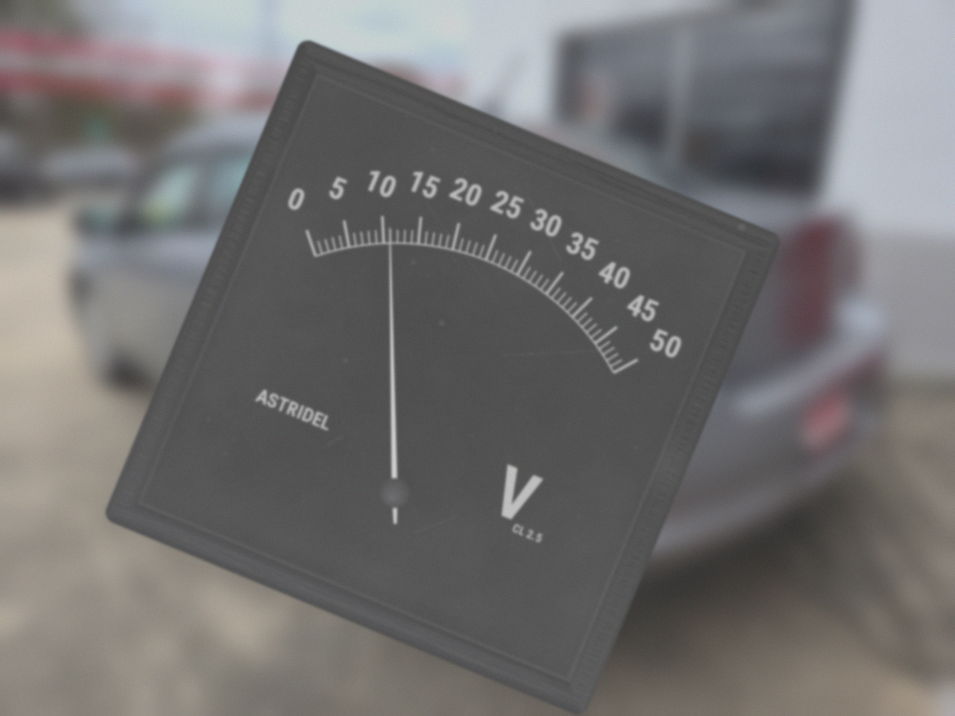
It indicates 11 V
